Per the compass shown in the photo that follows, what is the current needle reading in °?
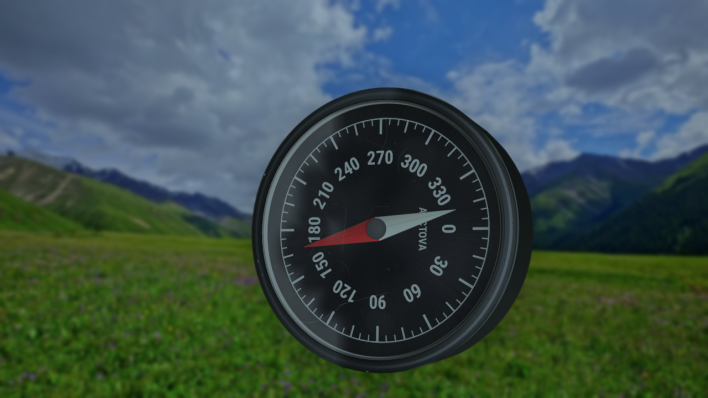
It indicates 167.5 °
